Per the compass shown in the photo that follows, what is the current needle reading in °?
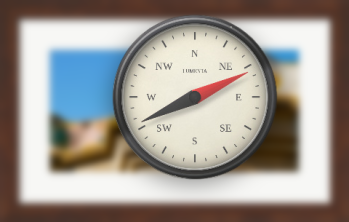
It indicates 65 °
